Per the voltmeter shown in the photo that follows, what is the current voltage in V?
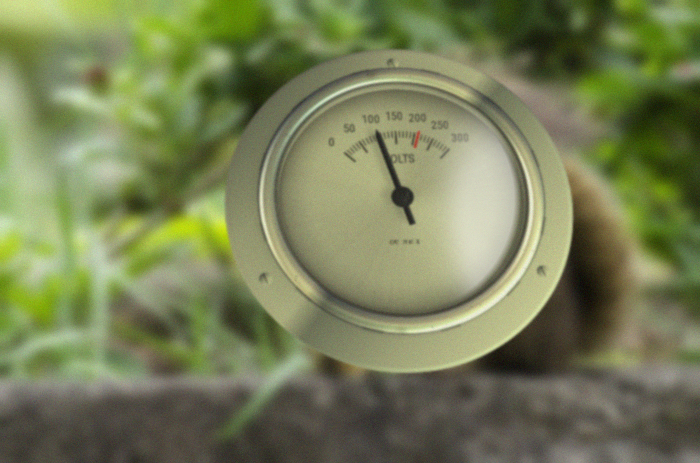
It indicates 100 V
